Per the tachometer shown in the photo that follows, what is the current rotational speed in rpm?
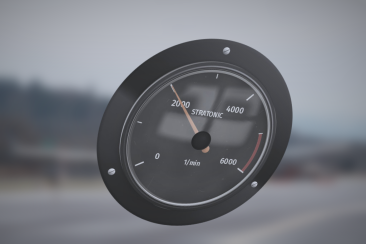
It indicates 2000 rpm
